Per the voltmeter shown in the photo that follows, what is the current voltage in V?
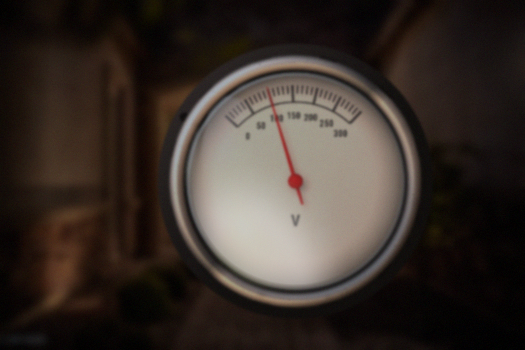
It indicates 100 V
